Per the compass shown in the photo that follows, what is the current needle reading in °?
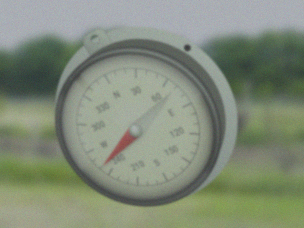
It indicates 250 °
